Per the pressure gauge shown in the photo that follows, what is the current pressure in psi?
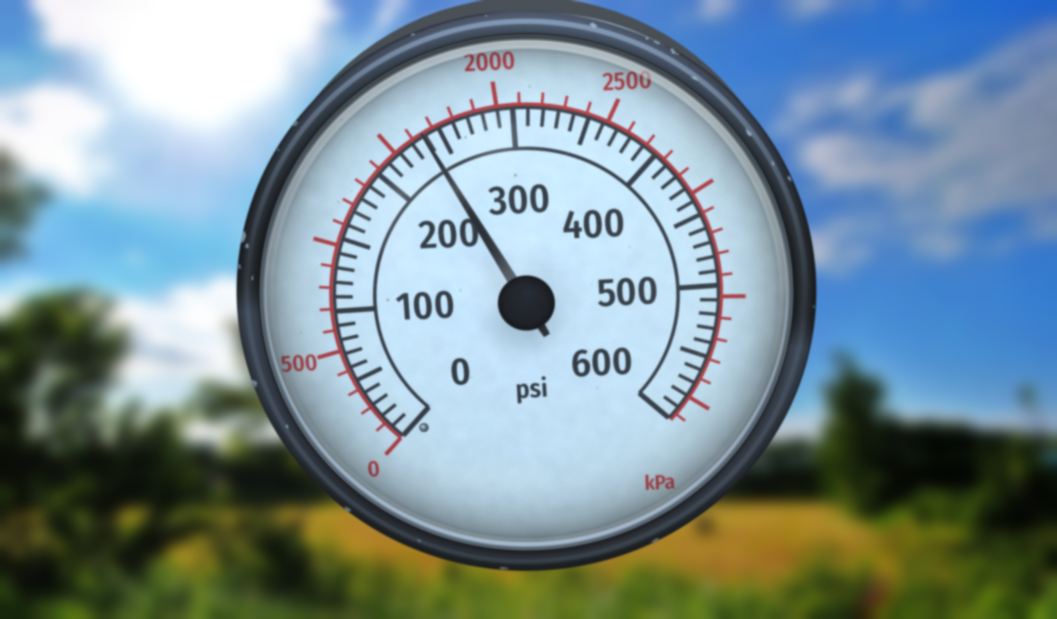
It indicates 240 psi
